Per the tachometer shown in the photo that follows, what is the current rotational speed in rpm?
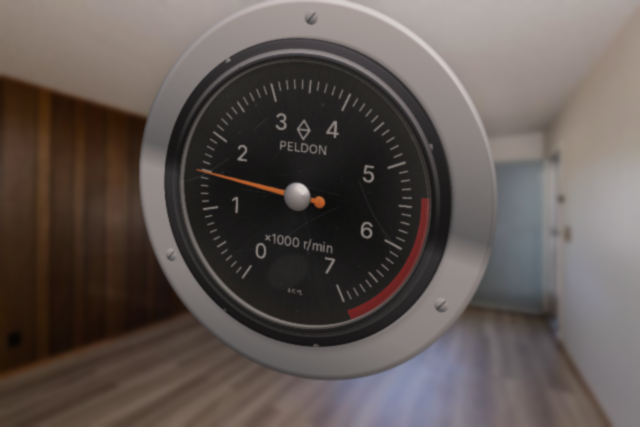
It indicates 1500 rpm
